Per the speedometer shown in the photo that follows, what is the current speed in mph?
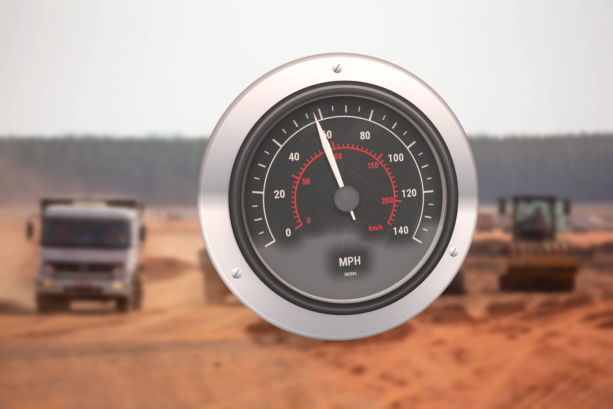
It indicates 57.5 mph
